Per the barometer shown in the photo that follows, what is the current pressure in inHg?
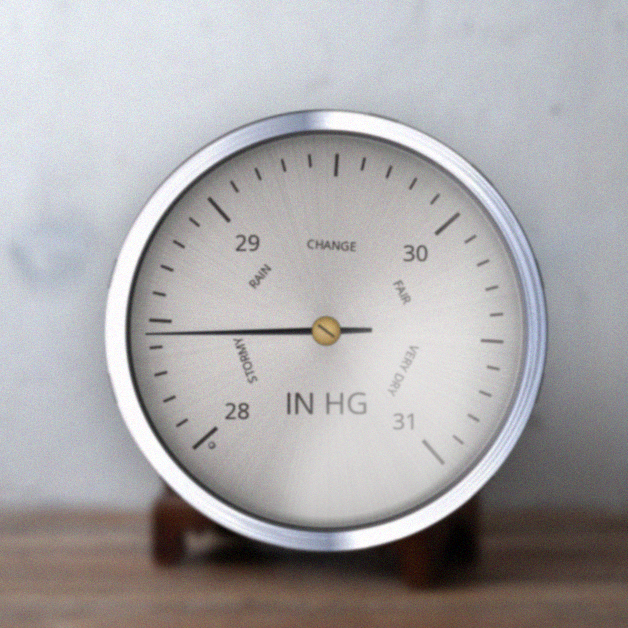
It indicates 28.45 inHg
